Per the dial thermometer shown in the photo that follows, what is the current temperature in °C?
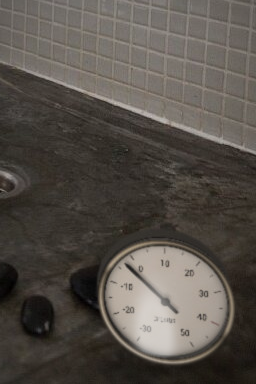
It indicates -2.5 °C
